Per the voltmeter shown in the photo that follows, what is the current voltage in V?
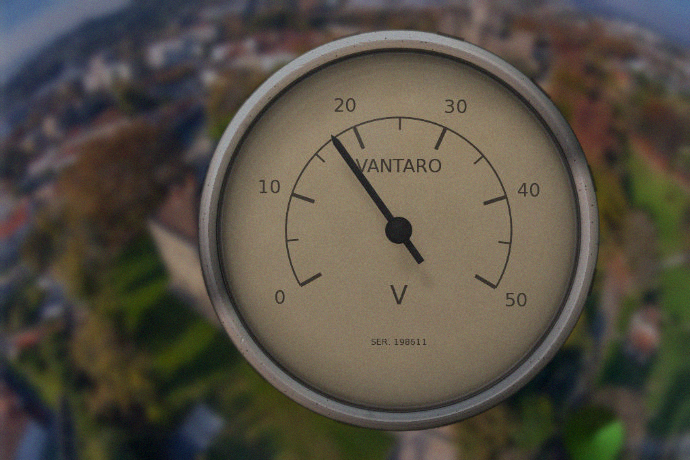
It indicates 17.5 V
